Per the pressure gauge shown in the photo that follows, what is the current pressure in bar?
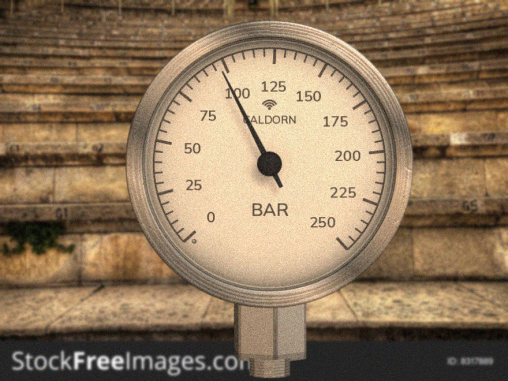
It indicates 97.5 bar
